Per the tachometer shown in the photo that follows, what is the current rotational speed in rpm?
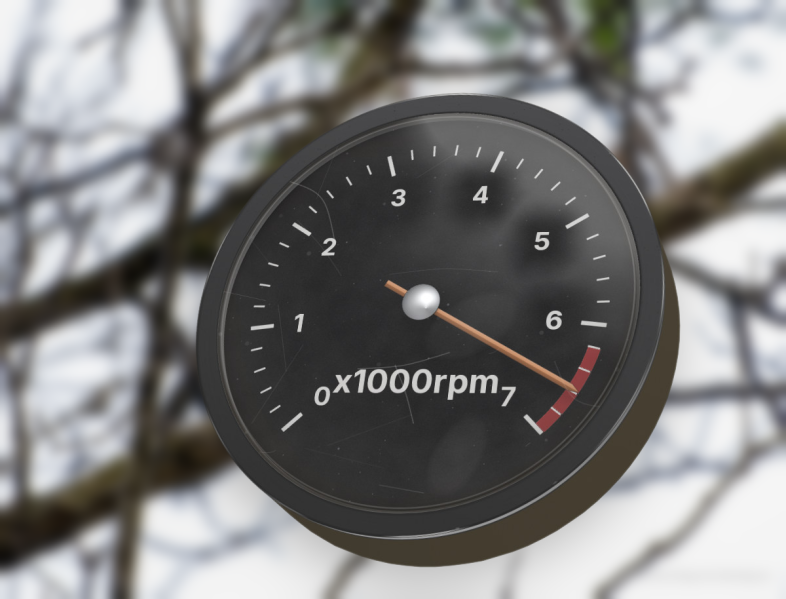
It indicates 6600 rpm
